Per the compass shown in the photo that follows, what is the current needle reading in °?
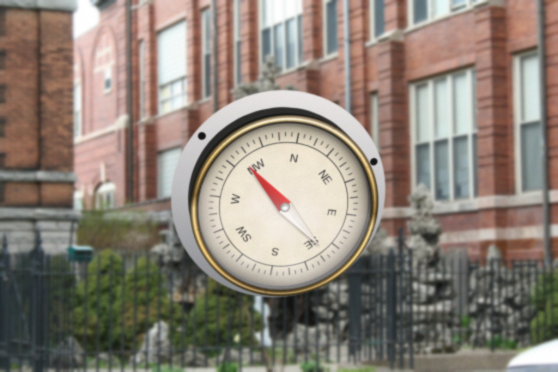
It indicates 310 °
